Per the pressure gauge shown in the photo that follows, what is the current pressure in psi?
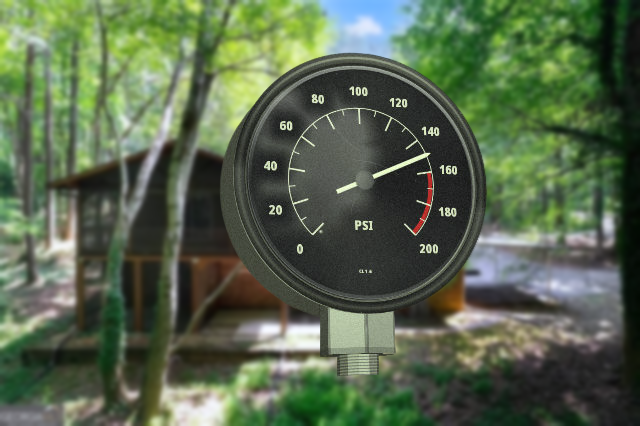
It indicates 150 psi
